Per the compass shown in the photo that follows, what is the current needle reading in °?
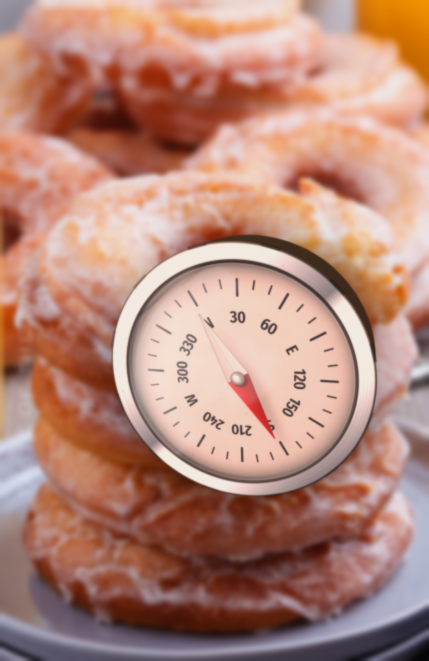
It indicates 180 °
